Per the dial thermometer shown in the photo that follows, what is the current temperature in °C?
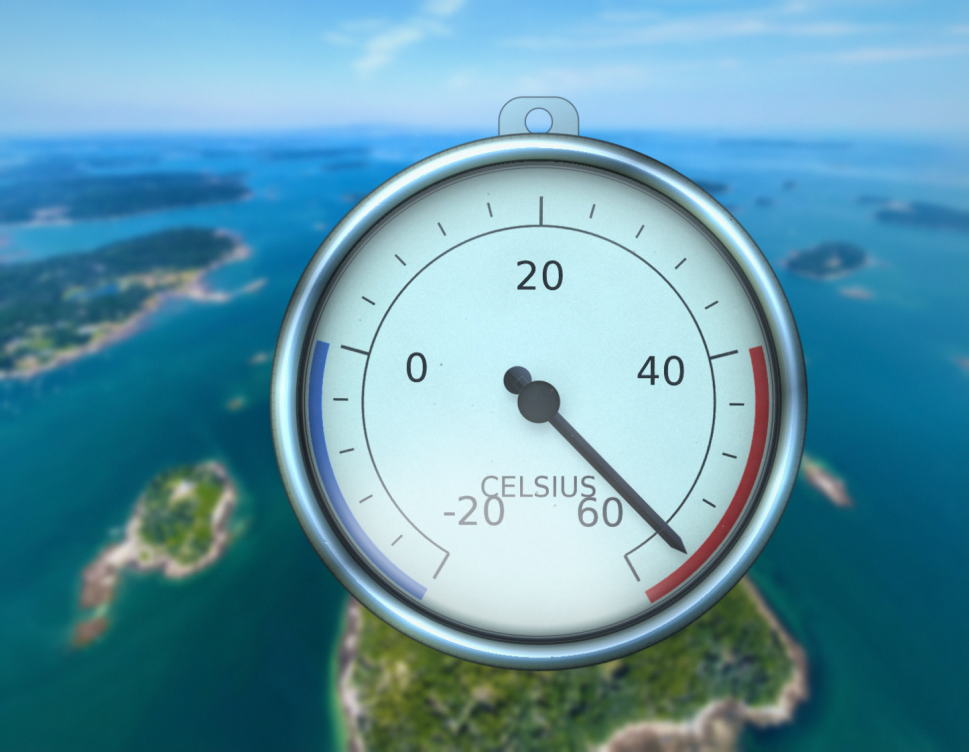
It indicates 56 °C
